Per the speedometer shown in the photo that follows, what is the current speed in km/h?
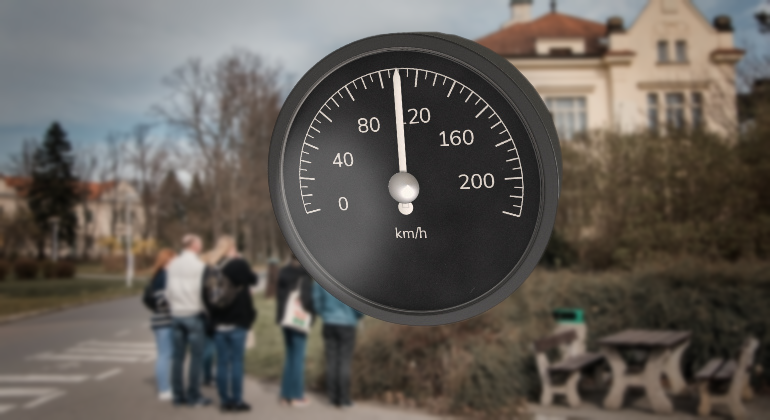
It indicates 110 km/h
